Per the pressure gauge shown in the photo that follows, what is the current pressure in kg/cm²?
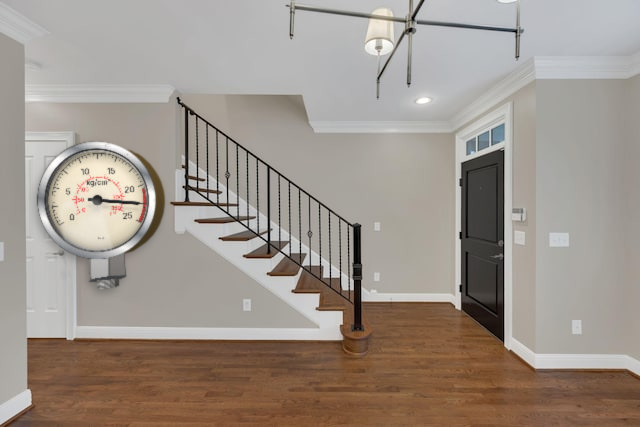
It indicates 22.5 kg/cm²
